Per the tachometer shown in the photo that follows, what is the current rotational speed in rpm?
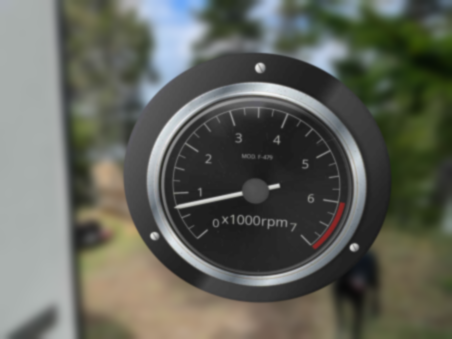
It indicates 750 rpm
